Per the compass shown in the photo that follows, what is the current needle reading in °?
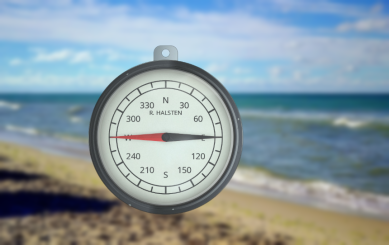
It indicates 270 °
